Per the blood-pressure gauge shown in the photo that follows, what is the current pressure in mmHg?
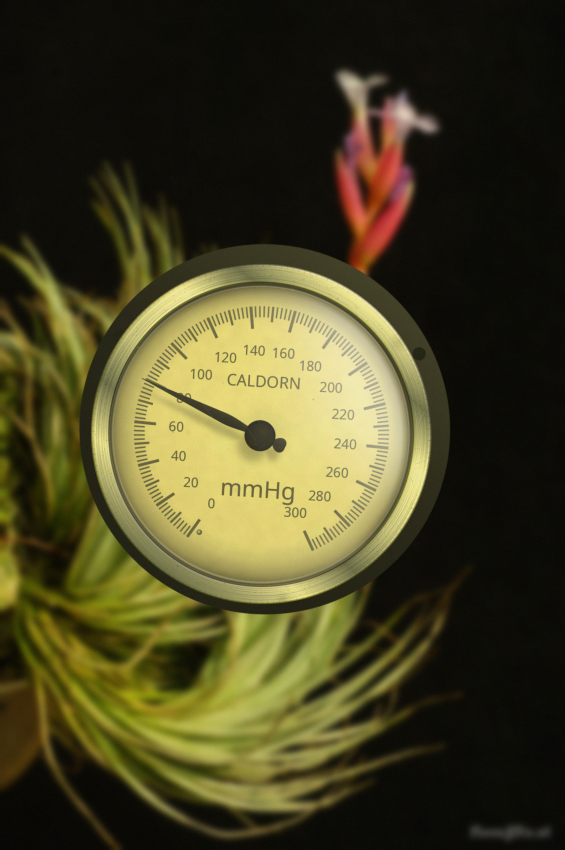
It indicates 80 mmHg
